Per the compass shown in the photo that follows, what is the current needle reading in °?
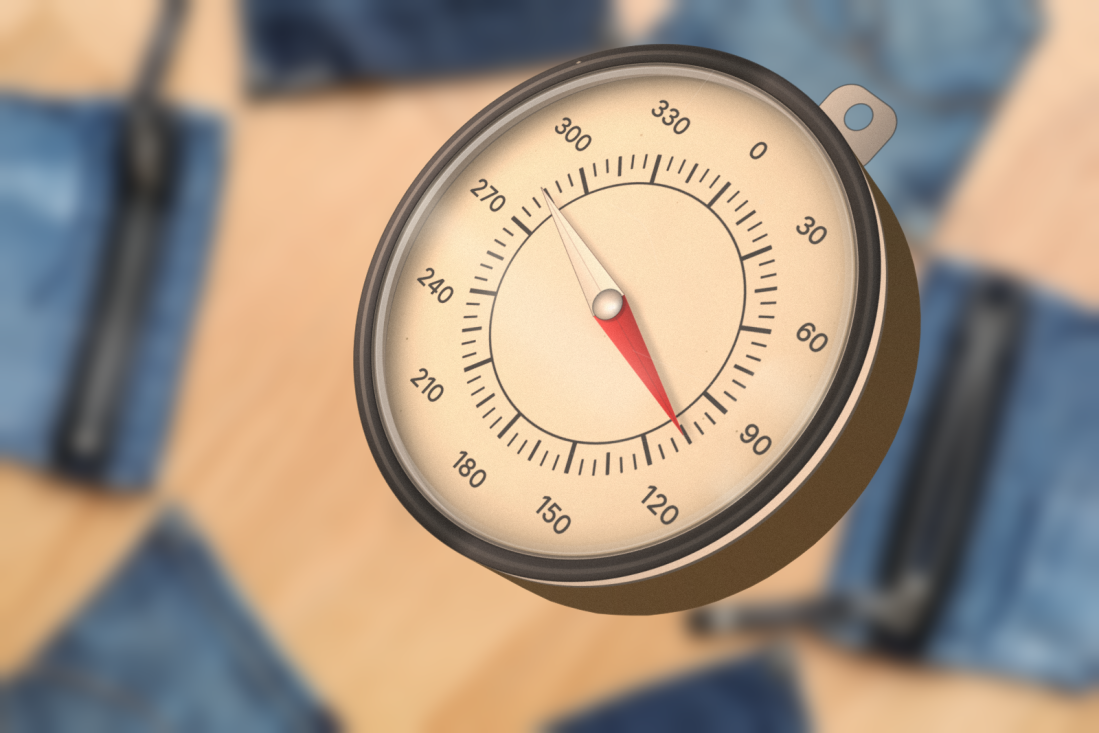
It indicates 105 °
